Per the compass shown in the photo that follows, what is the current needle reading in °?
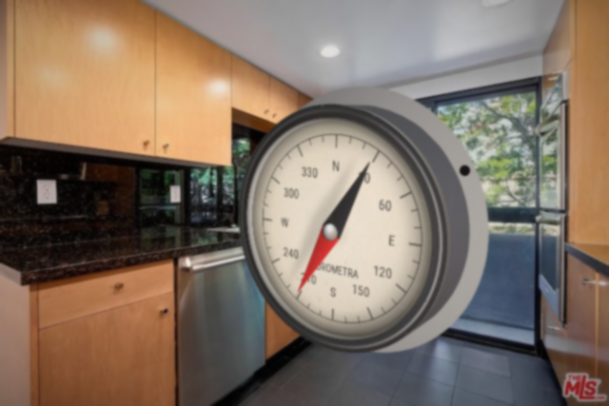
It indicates 210 °
